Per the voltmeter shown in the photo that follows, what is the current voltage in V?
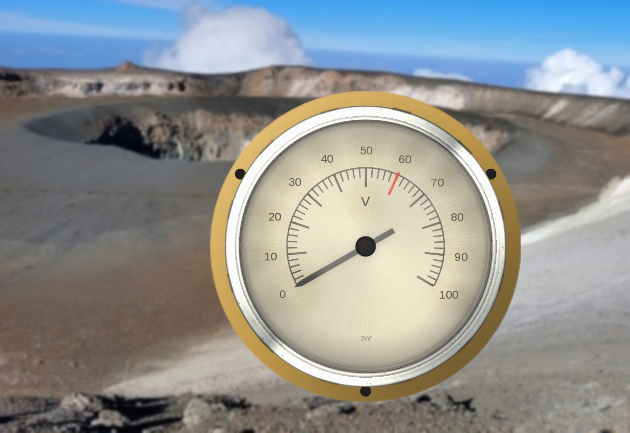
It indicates 0 V
